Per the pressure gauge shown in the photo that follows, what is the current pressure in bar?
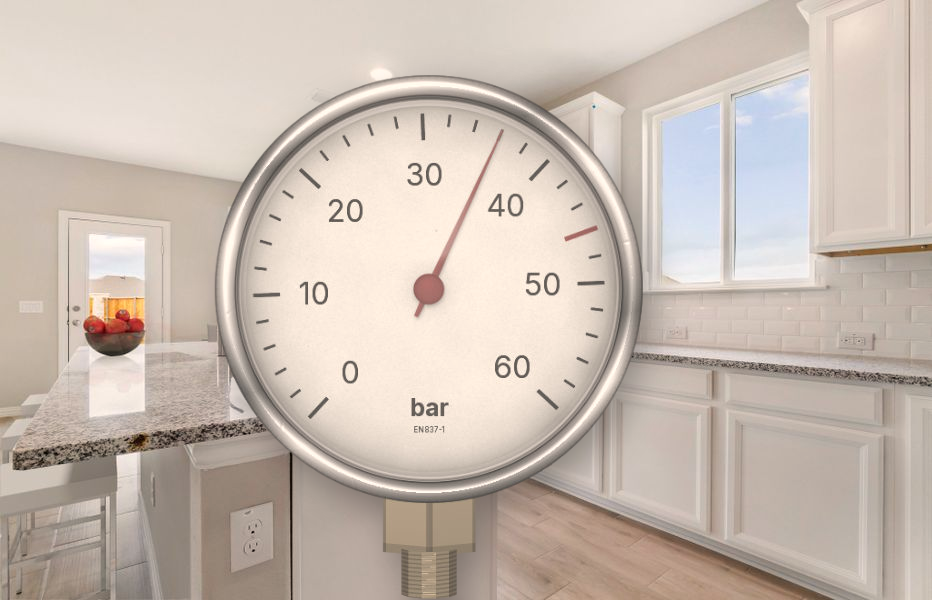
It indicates 36 bar
